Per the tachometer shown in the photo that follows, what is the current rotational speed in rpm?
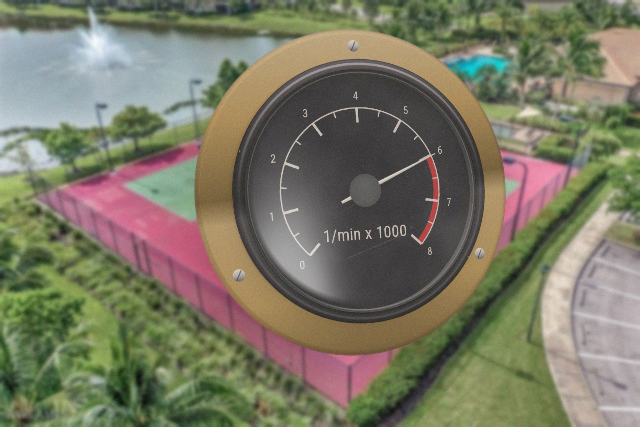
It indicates 6000 rpm
